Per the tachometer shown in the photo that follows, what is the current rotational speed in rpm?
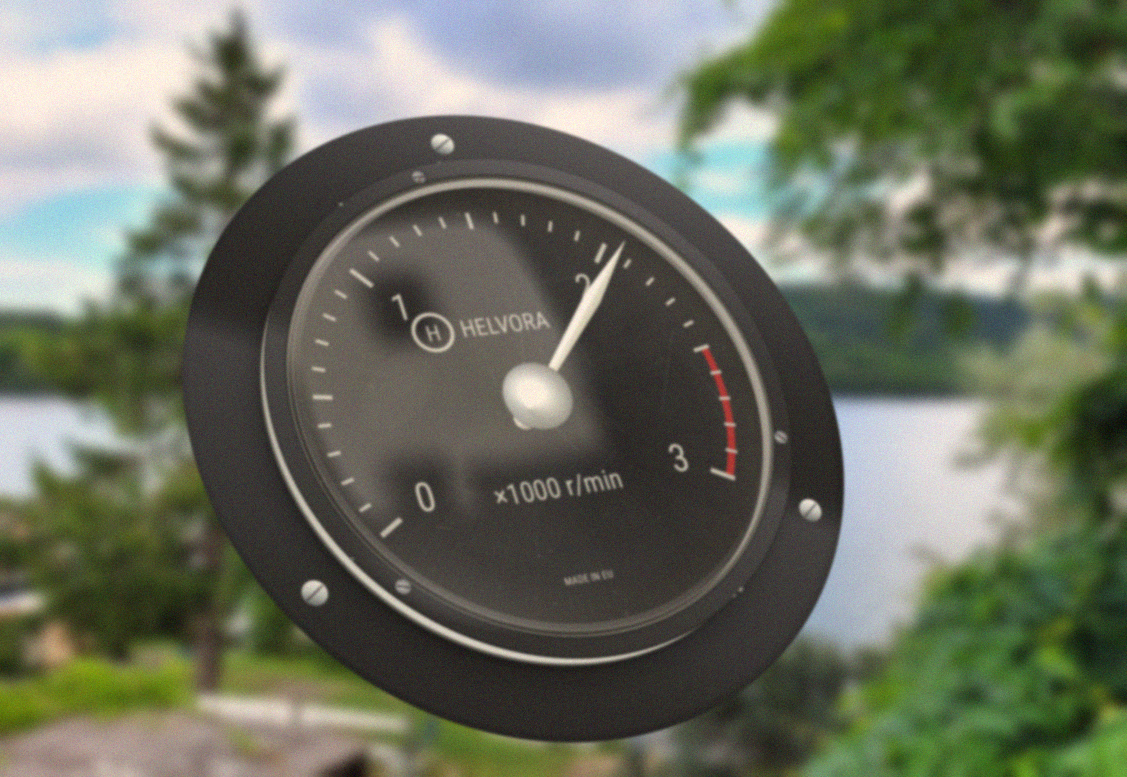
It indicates 2050 rpm
